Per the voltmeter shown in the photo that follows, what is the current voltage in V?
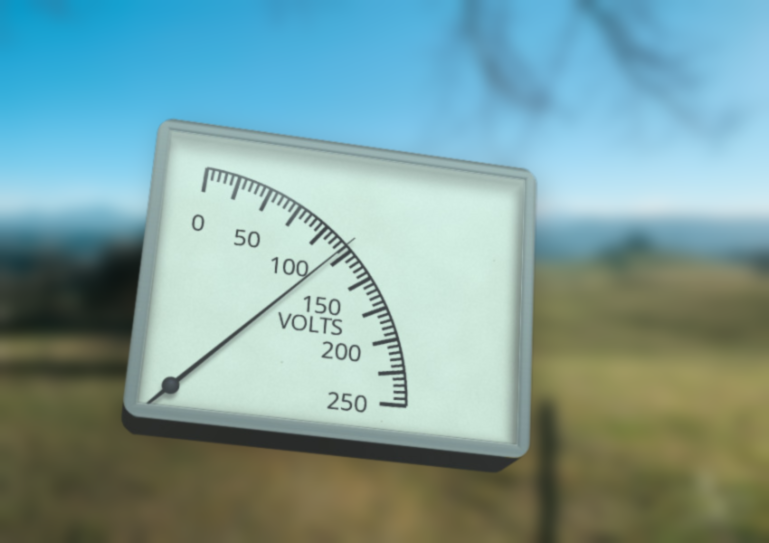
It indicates 120 V
